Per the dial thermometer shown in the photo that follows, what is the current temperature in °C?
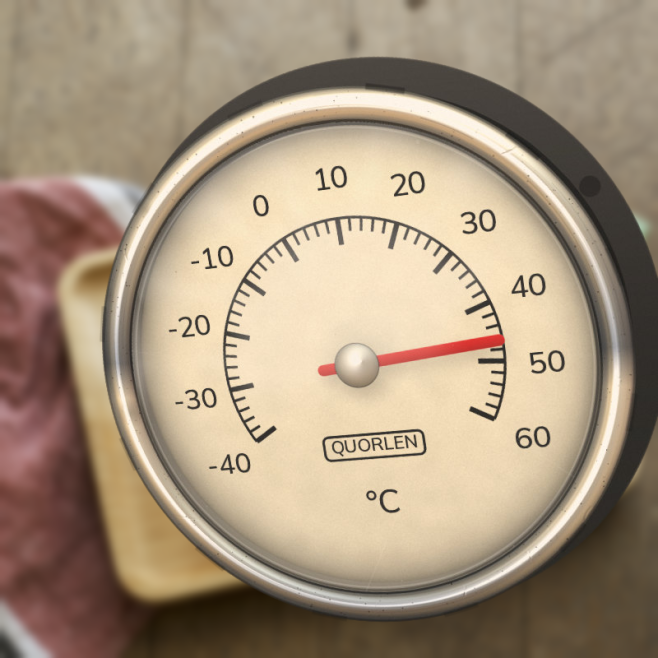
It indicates 46 °C
